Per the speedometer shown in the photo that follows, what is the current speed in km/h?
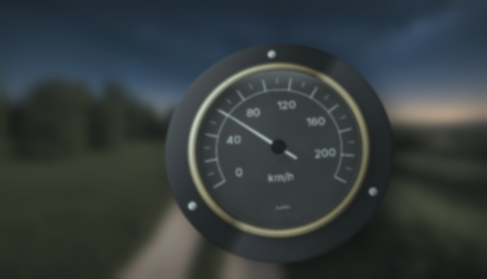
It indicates 60 km/h
